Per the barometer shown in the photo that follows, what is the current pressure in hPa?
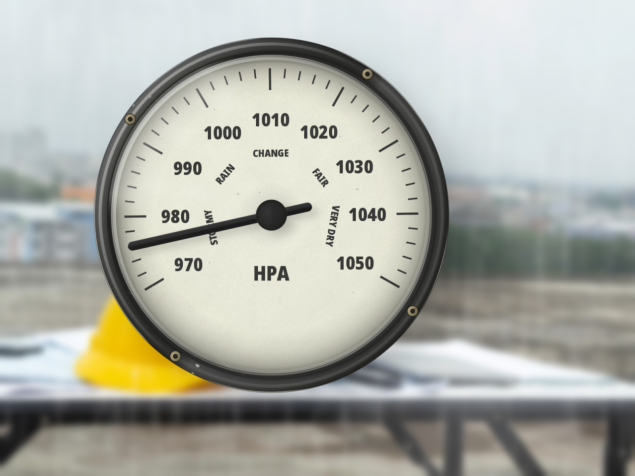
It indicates 976 hPa
